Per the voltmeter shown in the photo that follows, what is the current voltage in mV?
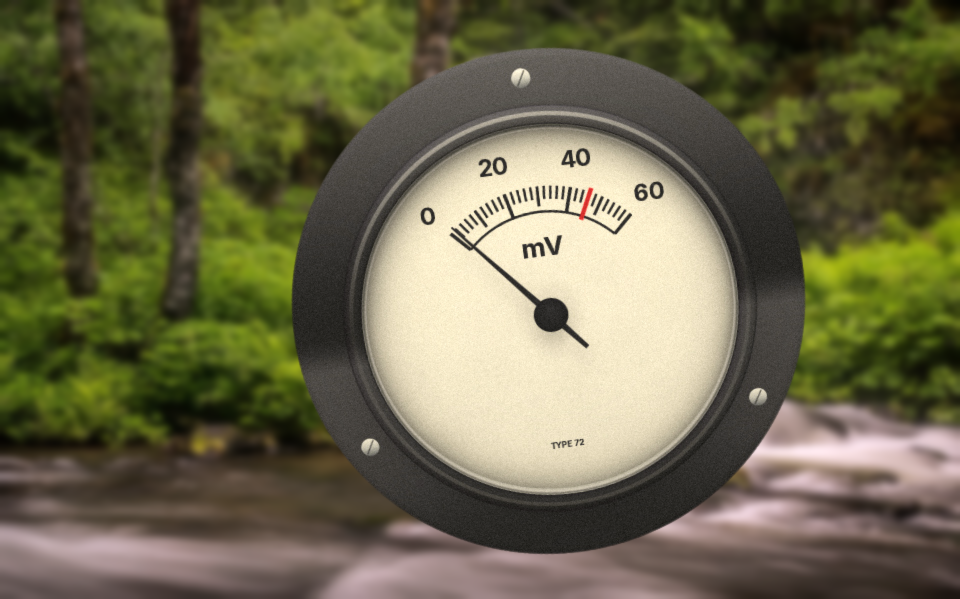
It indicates 2 mV
